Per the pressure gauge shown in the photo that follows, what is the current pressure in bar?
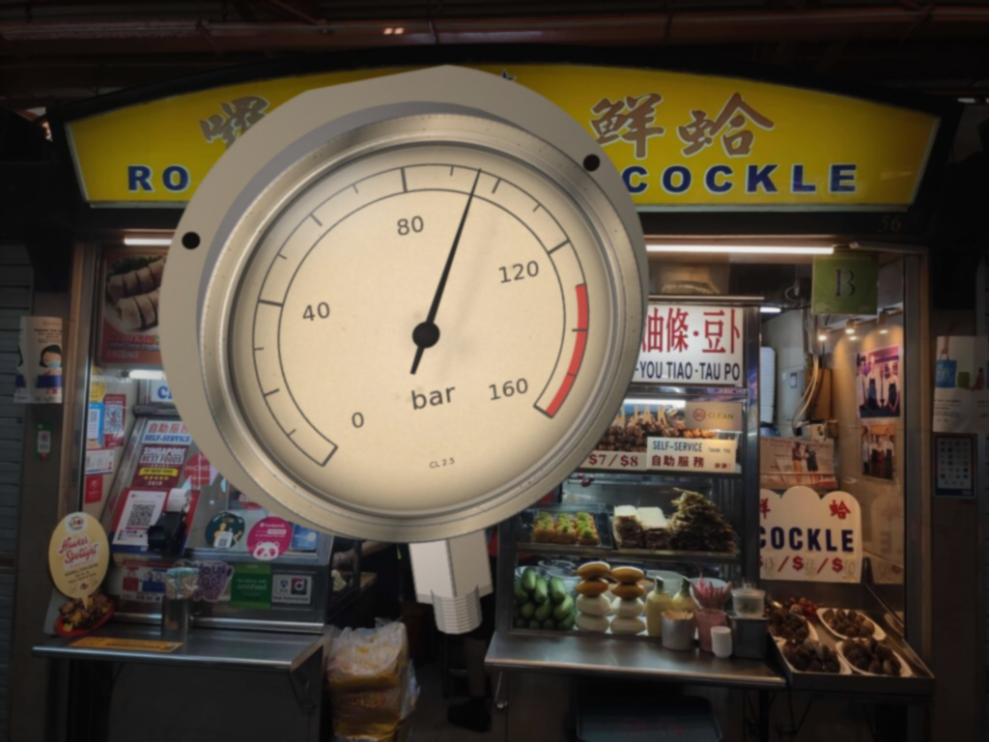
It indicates 95 bar
